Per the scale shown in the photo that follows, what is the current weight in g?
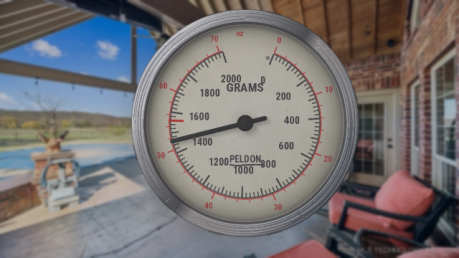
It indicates 1460 g
